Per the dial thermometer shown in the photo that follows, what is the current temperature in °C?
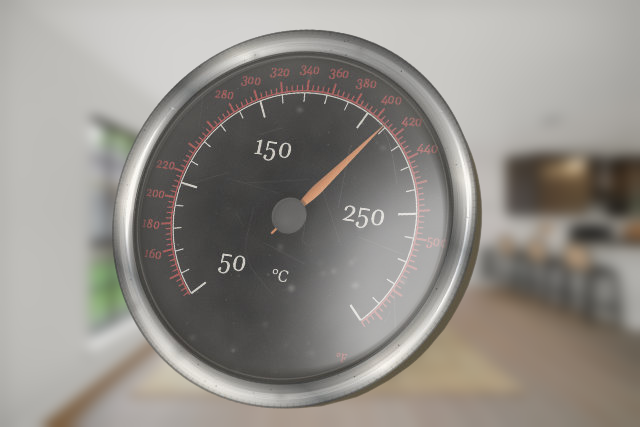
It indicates 210 °C
